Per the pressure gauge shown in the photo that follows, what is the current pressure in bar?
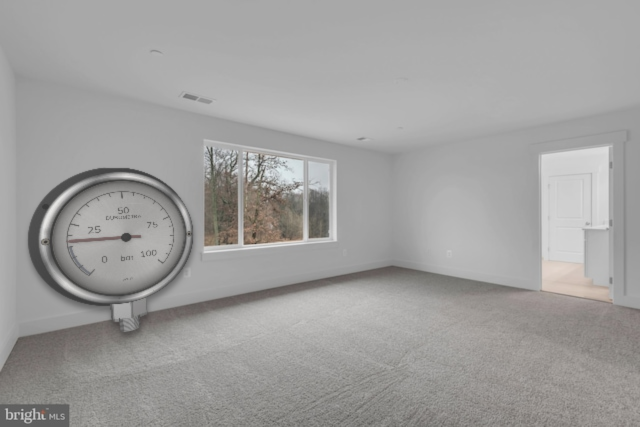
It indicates 17.5 bar
